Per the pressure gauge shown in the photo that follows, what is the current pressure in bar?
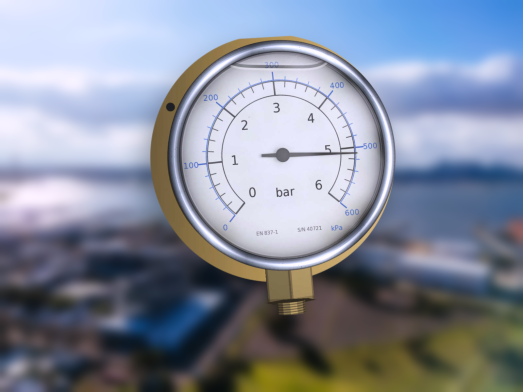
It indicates 5.1 bar
